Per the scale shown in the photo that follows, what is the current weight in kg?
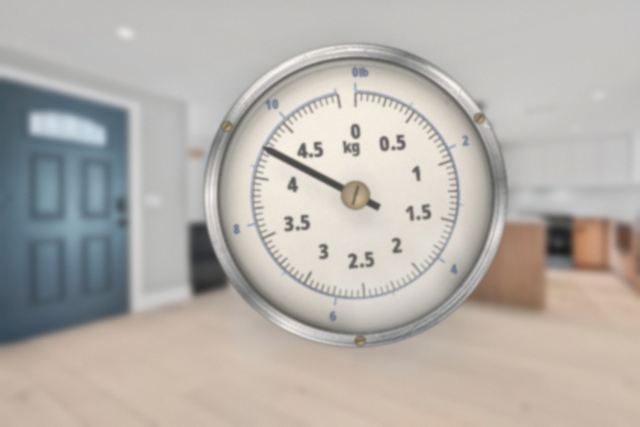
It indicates 4.25 kg
